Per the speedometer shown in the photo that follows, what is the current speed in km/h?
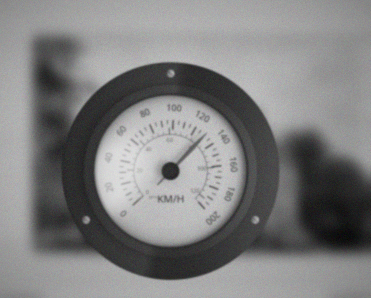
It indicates 130 km/h
